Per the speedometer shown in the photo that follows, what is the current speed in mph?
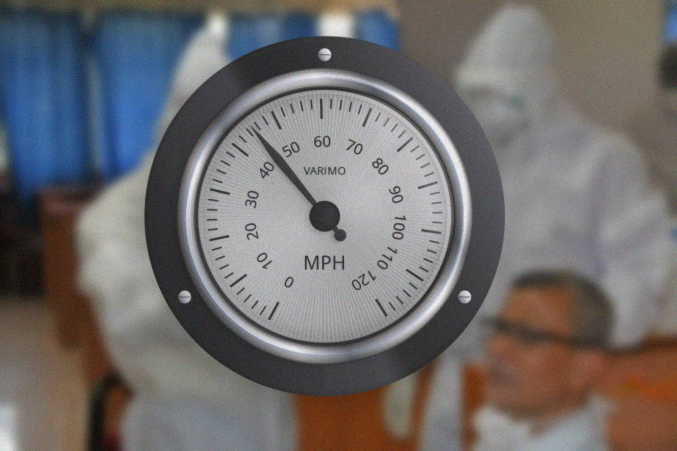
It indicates 45 mph
